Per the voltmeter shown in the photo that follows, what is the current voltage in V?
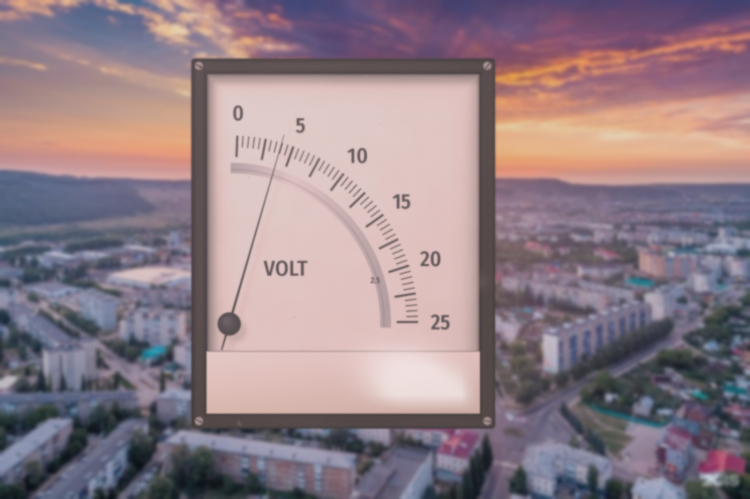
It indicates 4 V
